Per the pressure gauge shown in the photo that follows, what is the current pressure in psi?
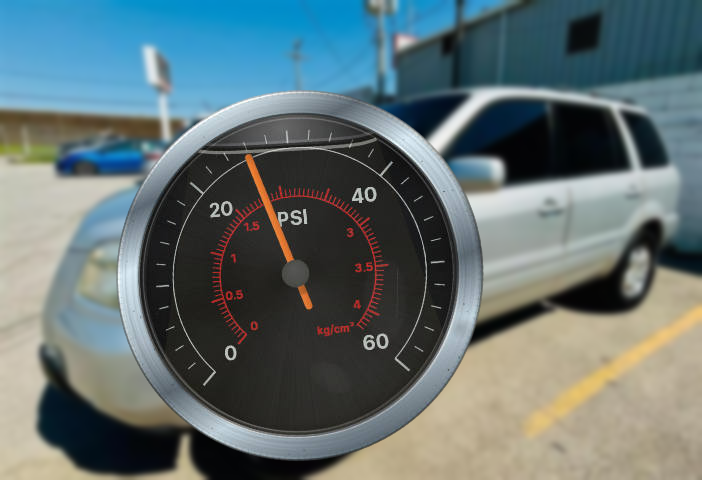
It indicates 26 psi
